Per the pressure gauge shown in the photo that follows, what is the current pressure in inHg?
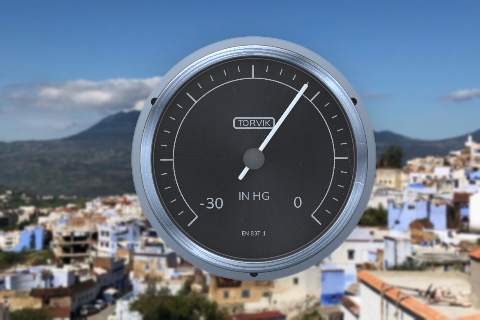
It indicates -11 inHg
